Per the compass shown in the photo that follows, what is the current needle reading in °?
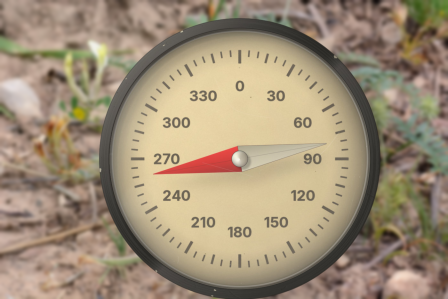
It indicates 260 °
